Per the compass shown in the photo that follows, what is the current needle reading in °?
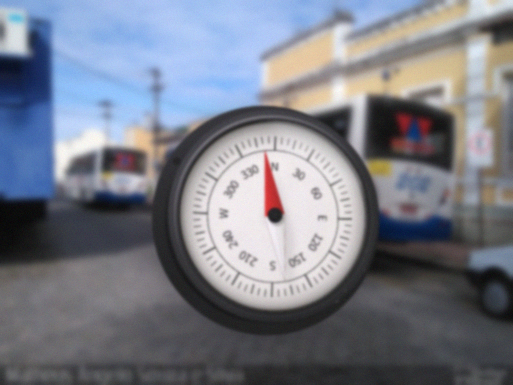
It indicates 350 °
